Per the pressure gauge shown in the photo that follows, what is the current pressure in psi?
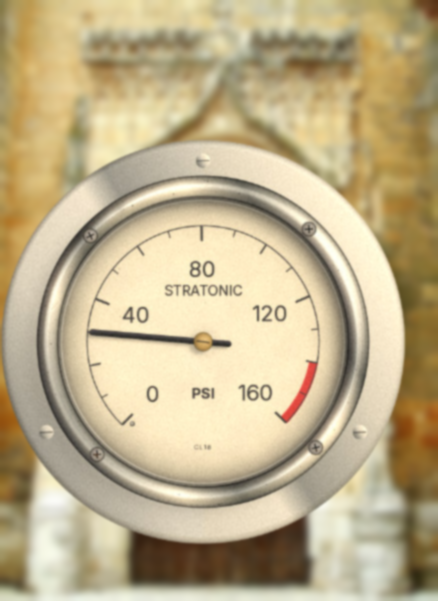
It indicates 30 psi
